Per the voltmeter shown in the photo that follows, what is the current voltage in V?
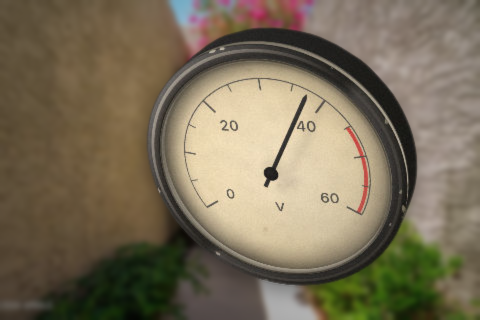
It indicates 37.5 V
